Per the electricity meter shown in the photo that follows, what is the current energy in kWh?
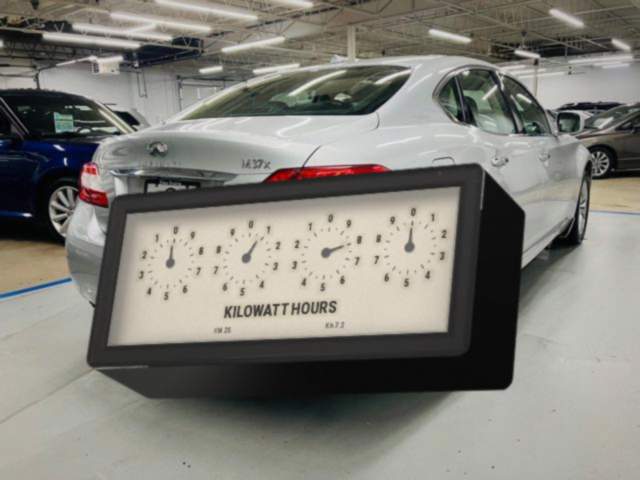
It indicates 80 kWh
